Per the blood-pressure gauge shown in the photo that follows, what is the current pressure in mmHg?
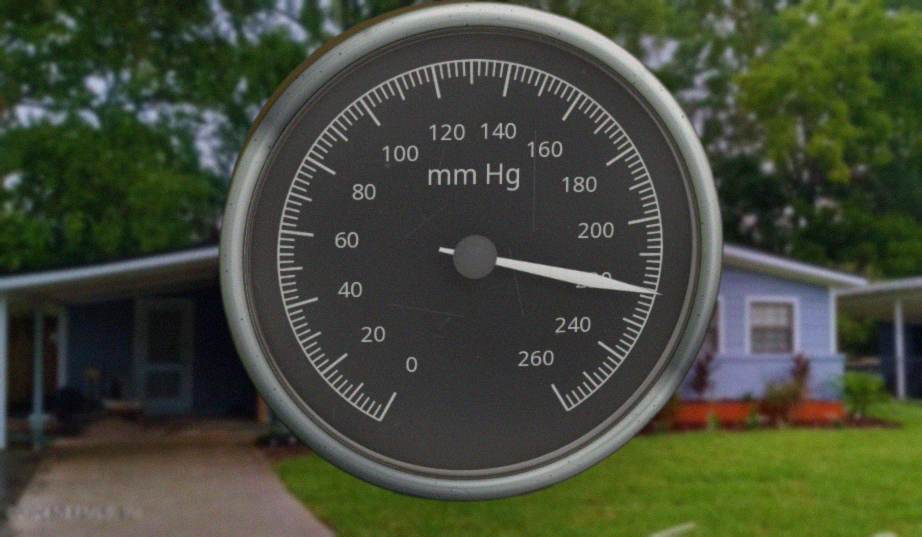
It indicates 220 mmHg
